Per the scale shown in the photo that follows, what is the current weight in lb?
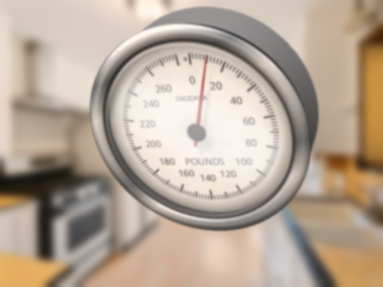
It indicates 10 lb
